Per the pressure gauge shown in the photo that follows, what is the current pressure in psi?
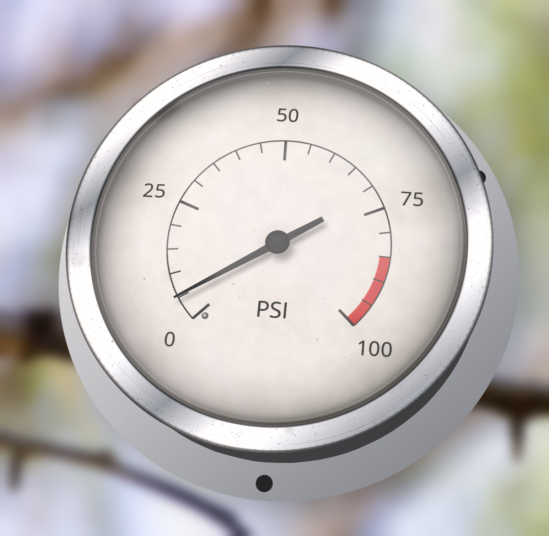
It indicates 5 psi
